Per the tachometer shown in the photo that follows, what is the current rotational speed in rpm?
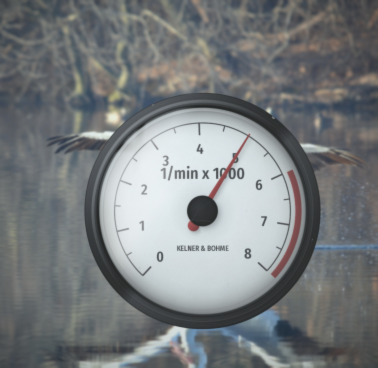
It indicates 5000 rpm
